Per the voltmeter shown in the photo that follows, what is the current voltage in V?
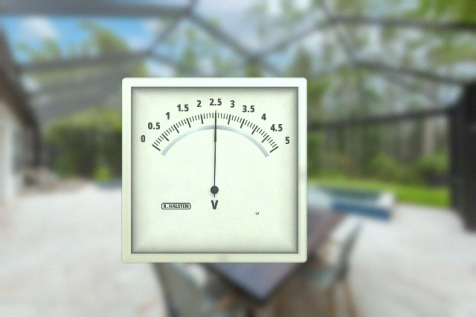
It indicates 2.5 V
